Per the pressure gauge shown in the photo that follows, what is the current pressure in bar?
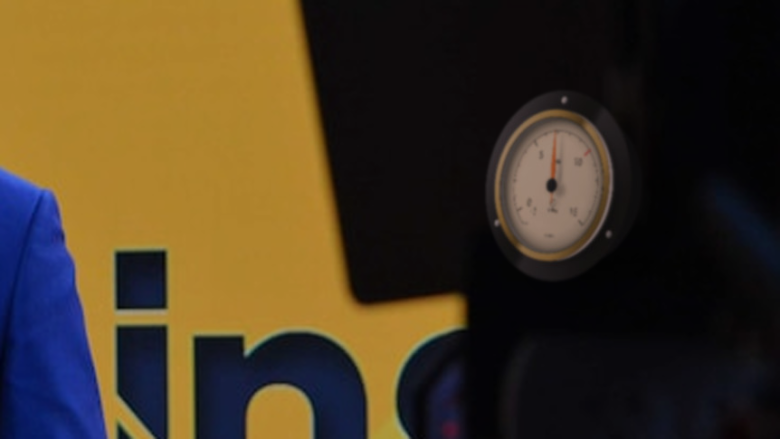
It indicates 7 bar
